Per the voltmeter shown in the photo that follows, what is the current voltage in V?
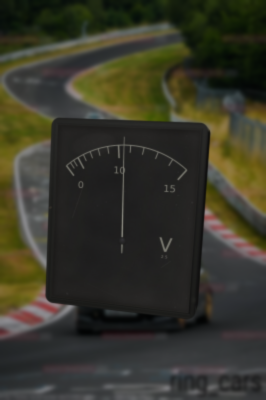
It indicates 10.5 V
